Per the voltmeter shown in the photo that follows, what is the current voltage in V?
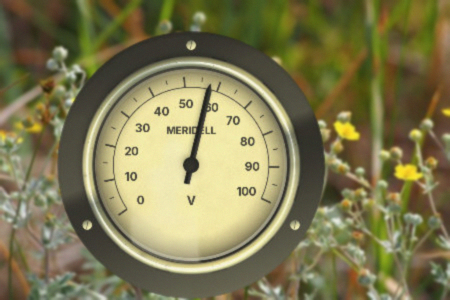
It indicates 57.5 V
